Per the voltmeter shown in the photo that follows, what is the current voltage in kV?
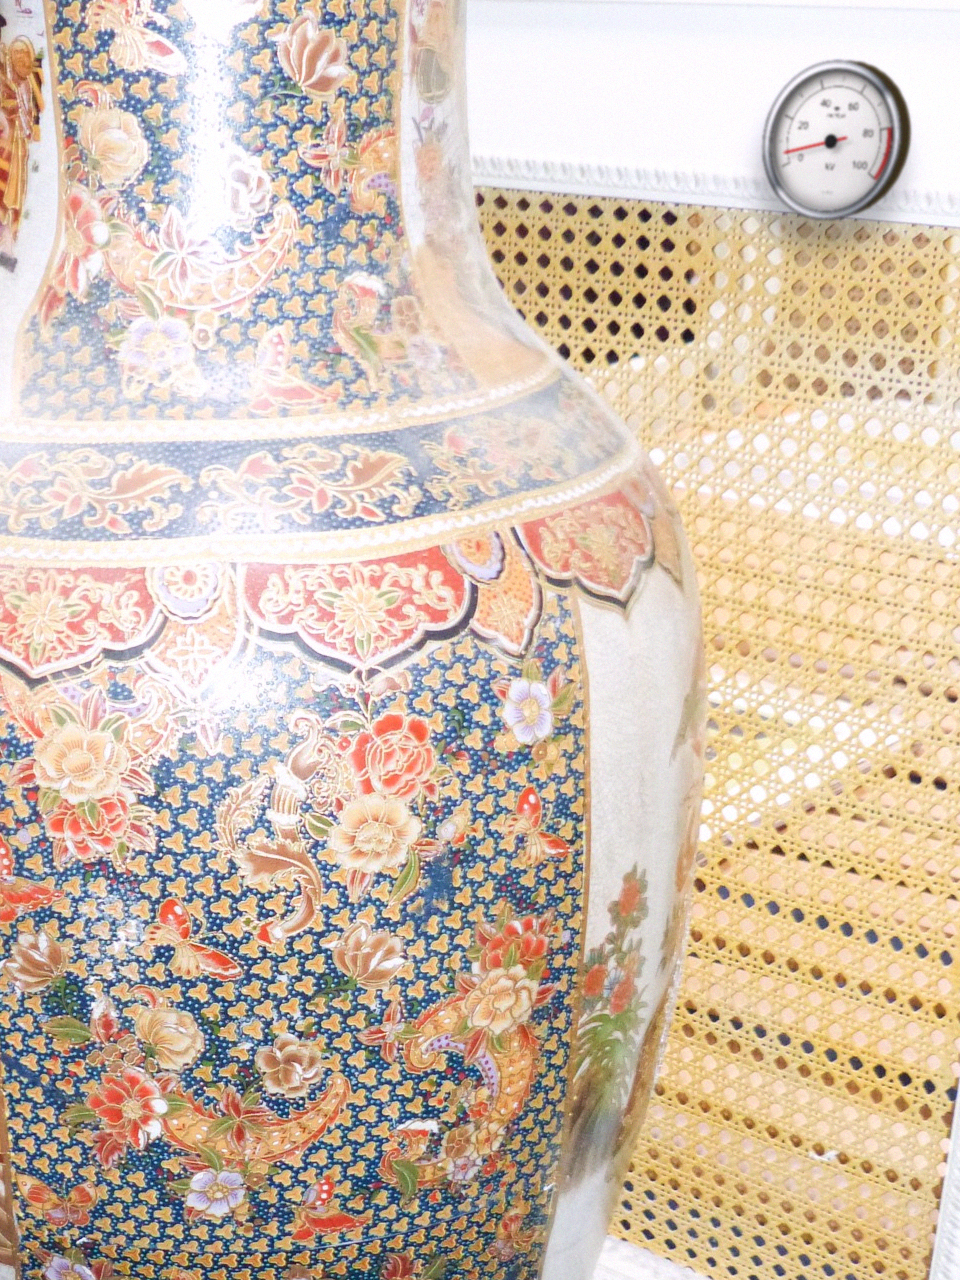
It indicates 5 kV
